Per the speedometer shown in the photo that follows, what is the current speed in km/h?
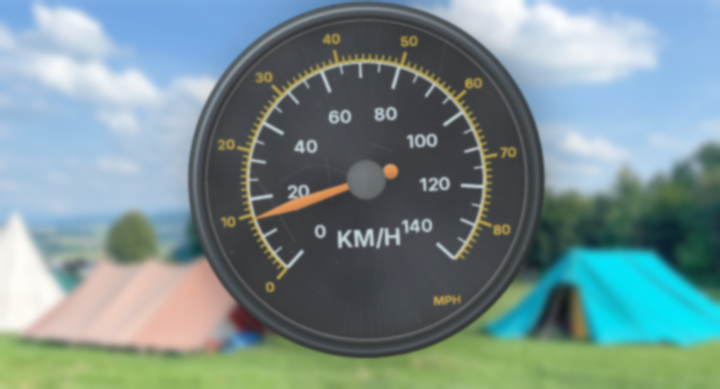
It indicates 15 km/h
